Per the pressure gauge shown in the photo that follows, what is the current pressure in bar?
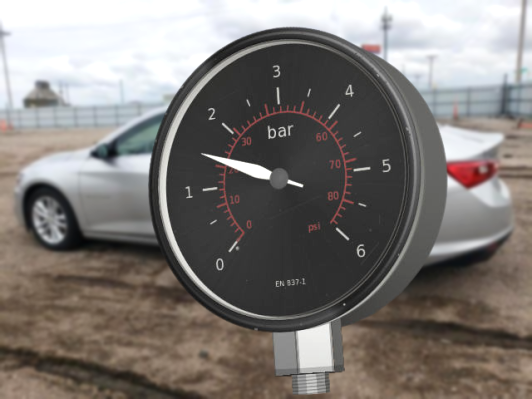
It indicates 1.5 bar
